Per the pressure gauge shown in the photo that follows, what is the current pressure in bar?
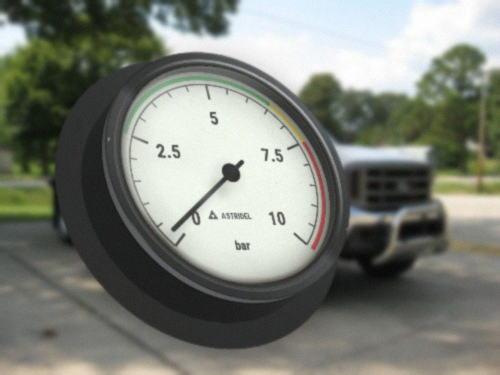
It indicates 0.25 bar
